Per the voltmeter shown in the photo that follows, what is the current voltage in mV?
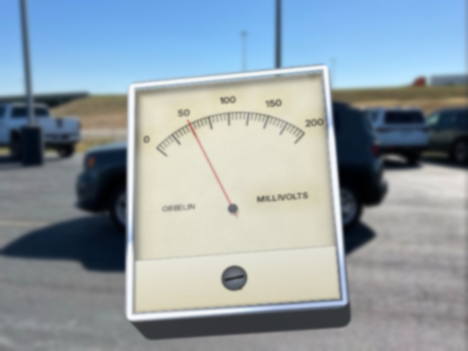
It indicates 50 mV
